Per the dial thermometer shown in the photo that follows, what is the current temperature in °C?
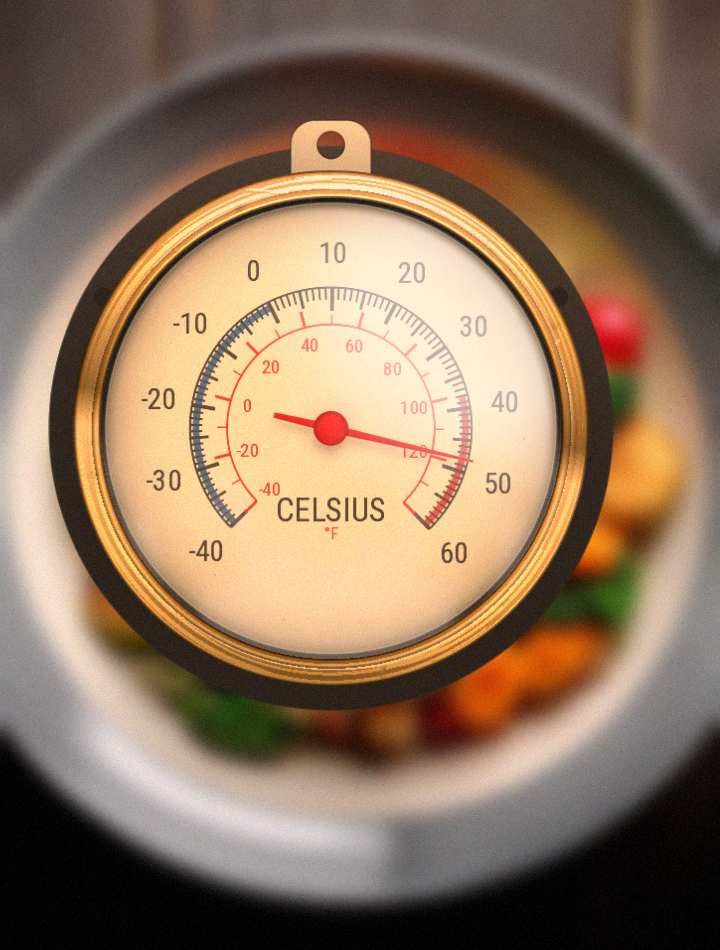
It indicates 48 °C
